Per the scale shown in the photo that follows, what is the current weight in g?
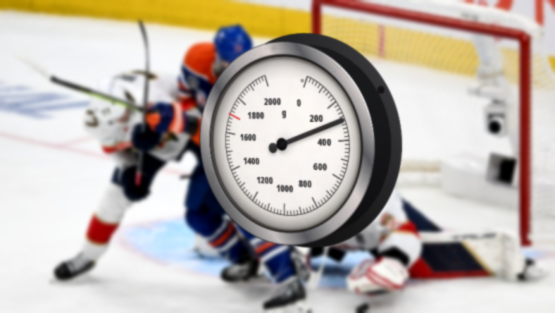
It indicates 300 g
